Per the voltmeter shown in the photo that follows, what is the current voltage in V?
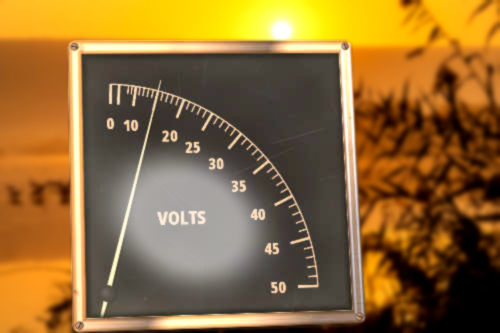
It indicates 15 V
